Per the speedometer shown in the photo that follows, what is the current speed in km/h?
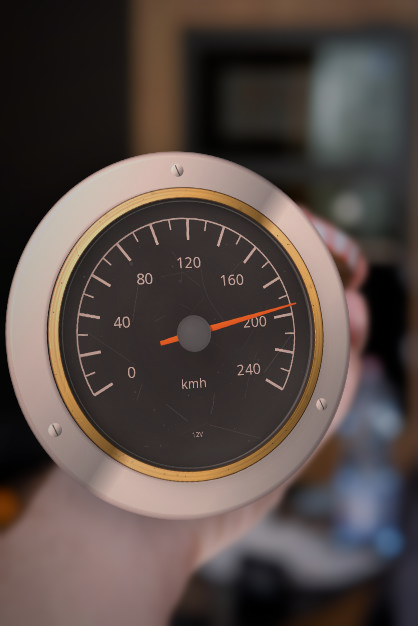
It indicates 195 km/h
